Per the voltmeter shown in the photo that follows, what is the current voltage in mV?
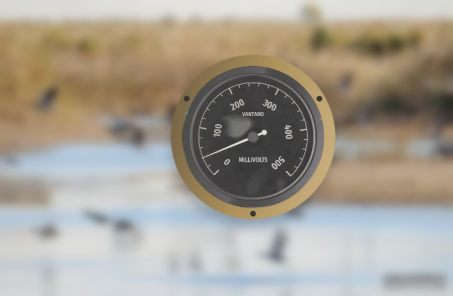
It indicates 40 mV
